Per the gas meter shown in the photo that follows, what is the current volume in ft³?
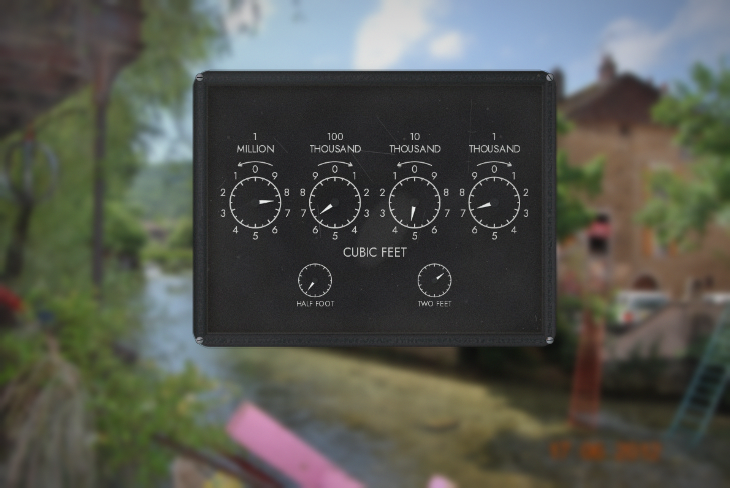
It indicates 764700 ft³
